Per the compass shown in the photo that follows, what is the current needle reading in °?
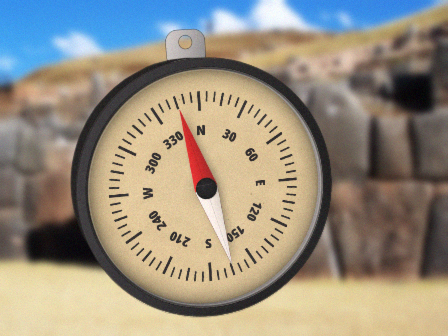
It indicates 345 °
